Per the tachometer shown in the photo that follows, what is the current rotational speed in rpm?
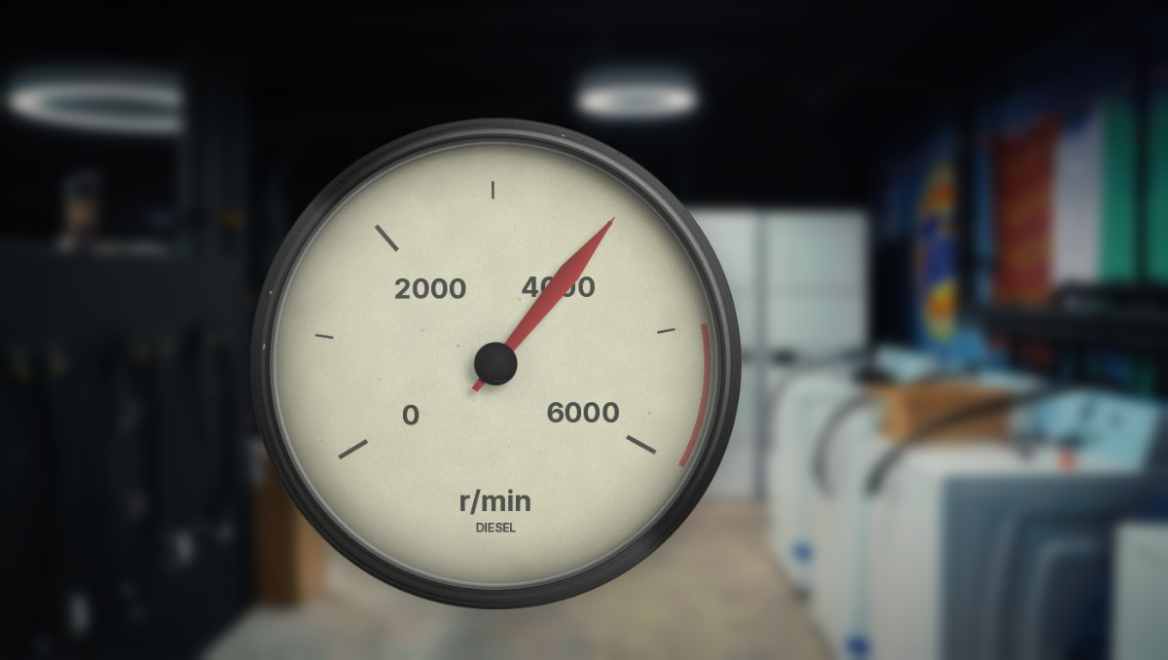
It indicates 4000 rpm
